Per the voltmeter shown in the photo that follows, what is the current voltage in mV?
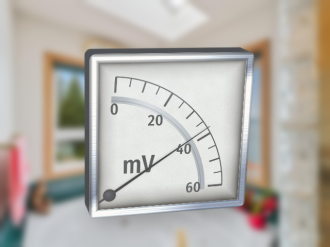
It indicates 37.5 mV
